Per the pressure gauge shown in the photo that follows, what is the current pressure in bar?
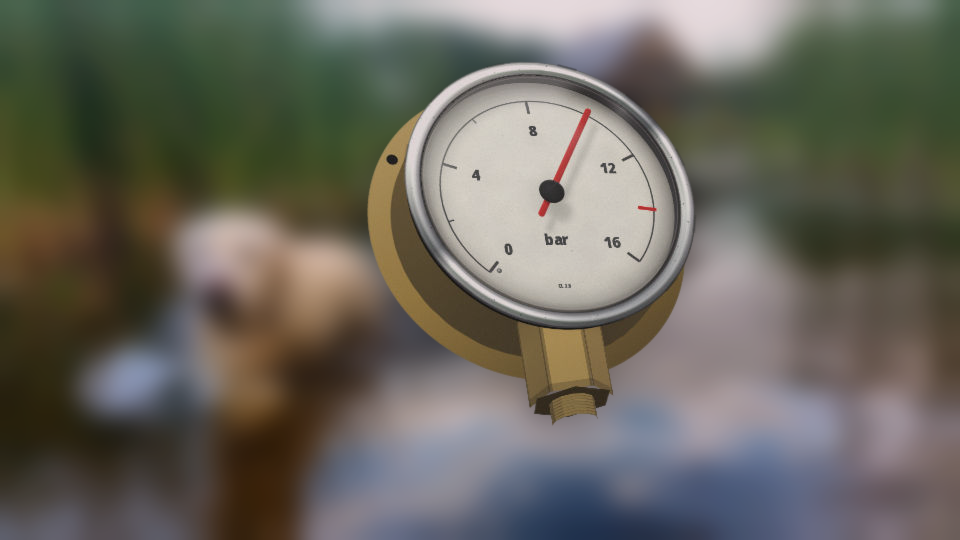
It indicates 10 bar
